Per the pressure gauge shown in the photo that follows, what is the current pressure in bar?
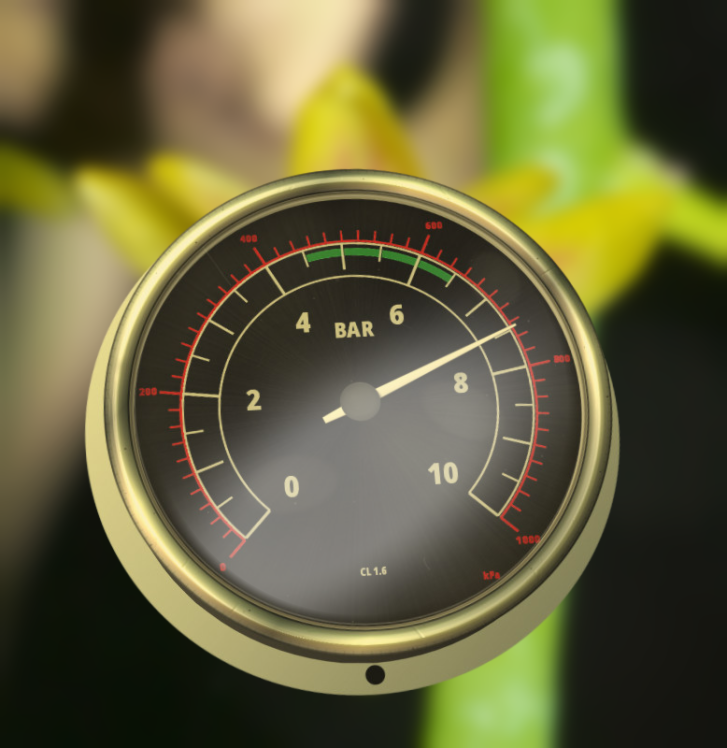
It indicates 7.5 bar
